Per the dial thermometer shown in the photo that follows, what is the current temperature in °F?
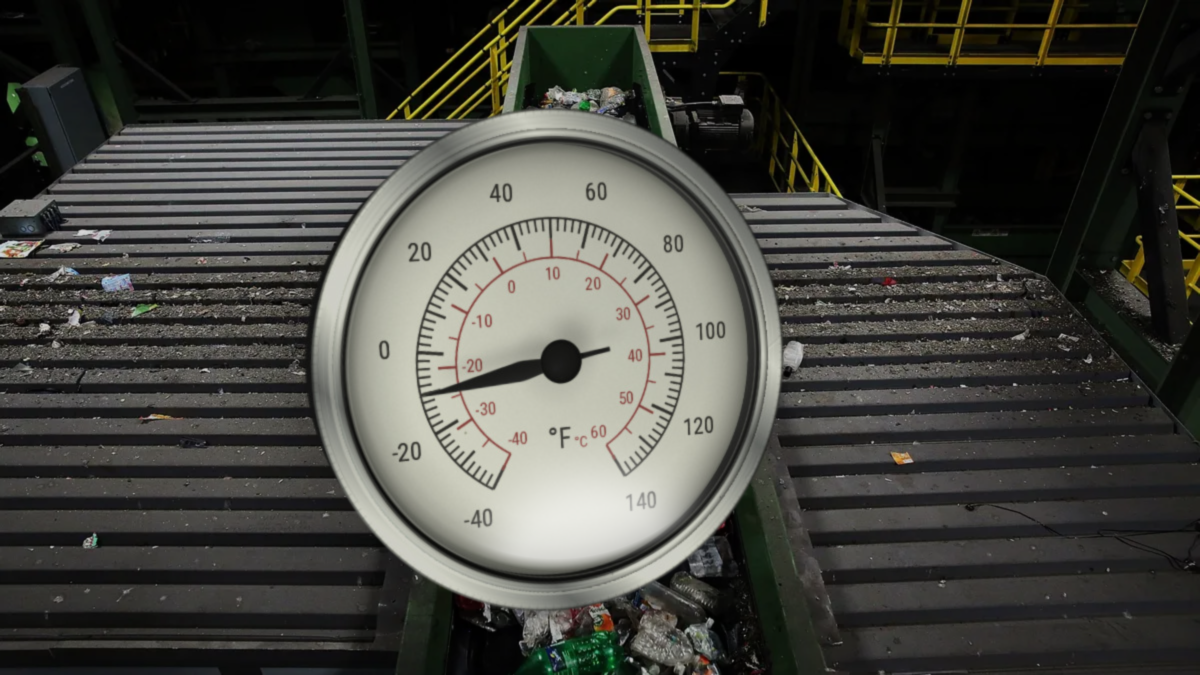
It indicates -10 °F
